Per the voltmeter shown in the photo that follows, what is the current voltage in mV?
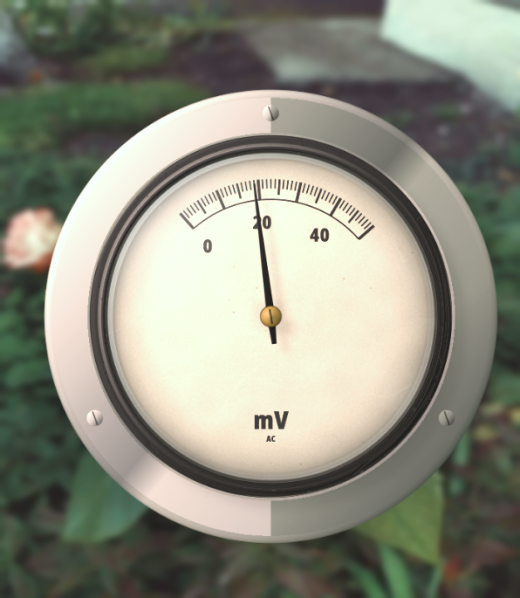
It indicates 19 mV
